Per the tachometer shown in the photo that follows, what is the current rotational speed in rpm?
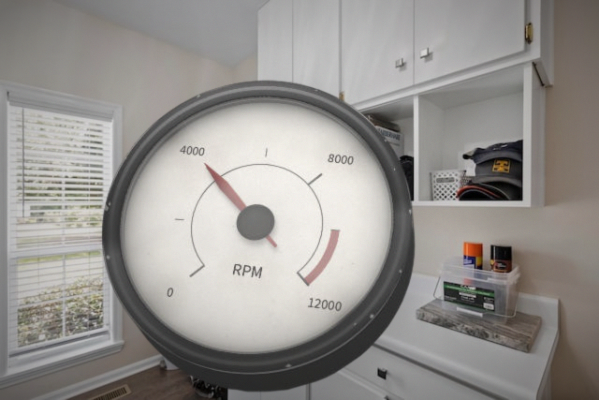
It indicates 4000 rpm
